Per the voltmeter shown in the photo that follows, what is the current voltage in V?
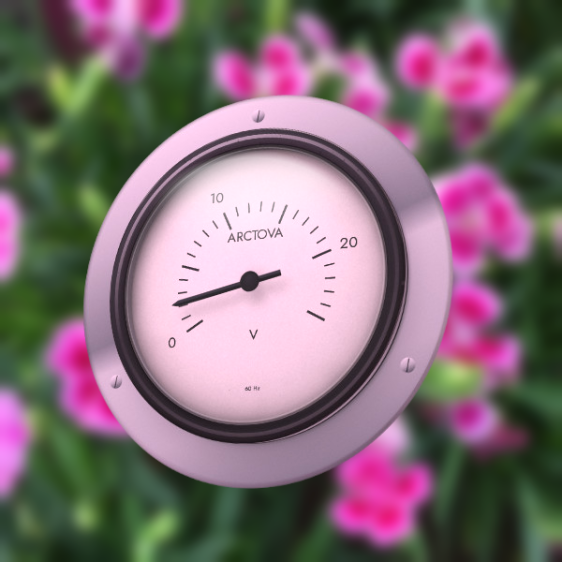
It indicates 2 V
